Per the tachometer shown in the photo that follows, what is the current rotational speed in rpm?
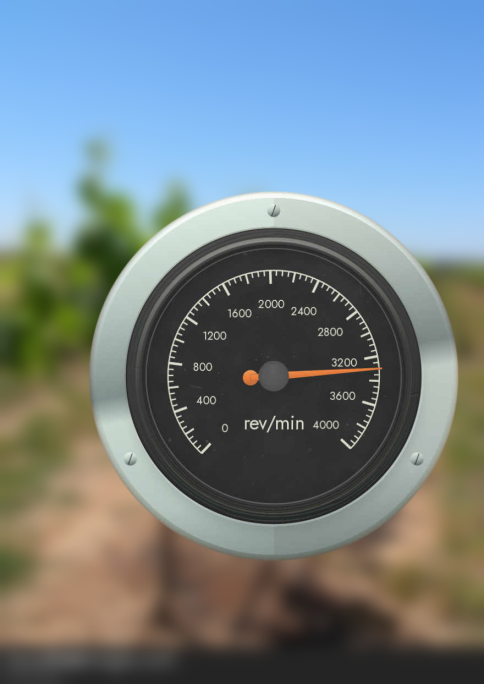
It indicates 3300 rpm
